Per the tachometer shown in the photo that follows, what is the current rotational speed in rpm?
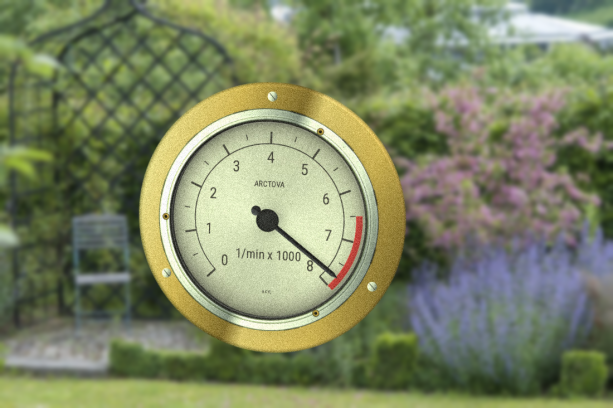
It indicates 7750 rpm
